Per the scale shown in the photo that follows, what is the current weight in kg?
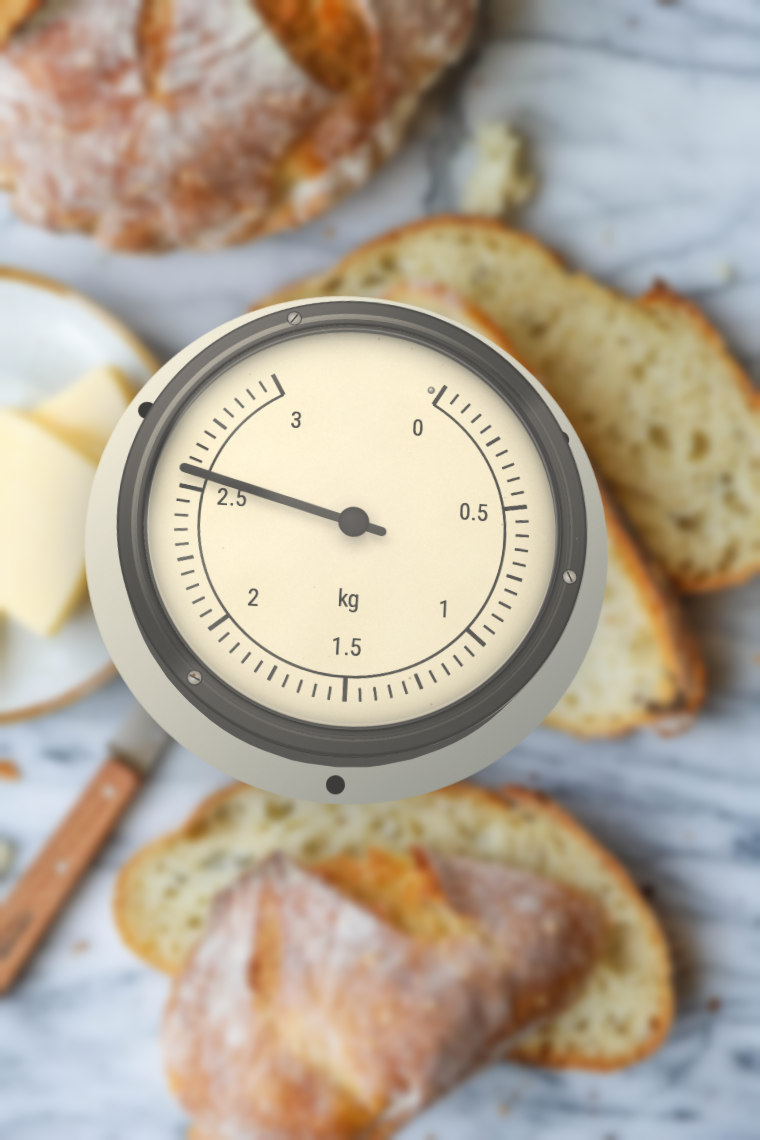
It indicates 2.55 kg
